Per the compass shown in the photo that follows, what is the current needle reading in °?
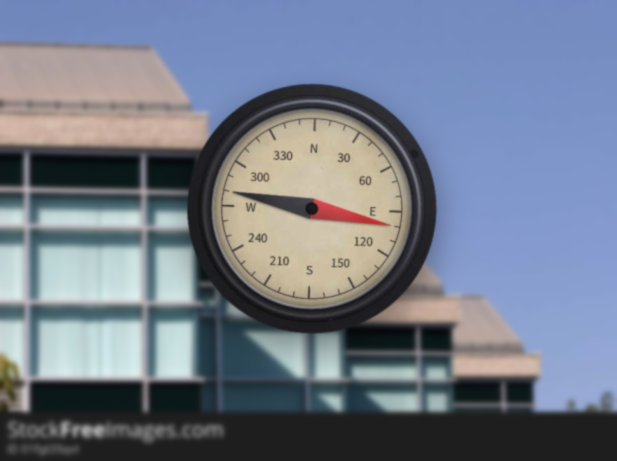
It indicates 100 °
